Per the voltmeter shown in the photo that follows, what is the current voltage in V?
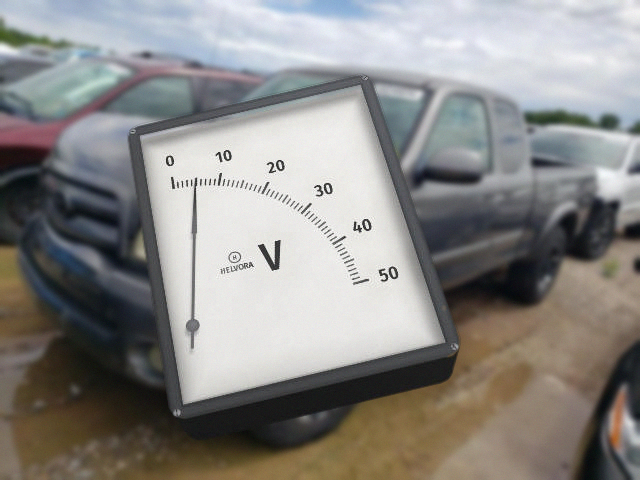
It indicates 5 V
